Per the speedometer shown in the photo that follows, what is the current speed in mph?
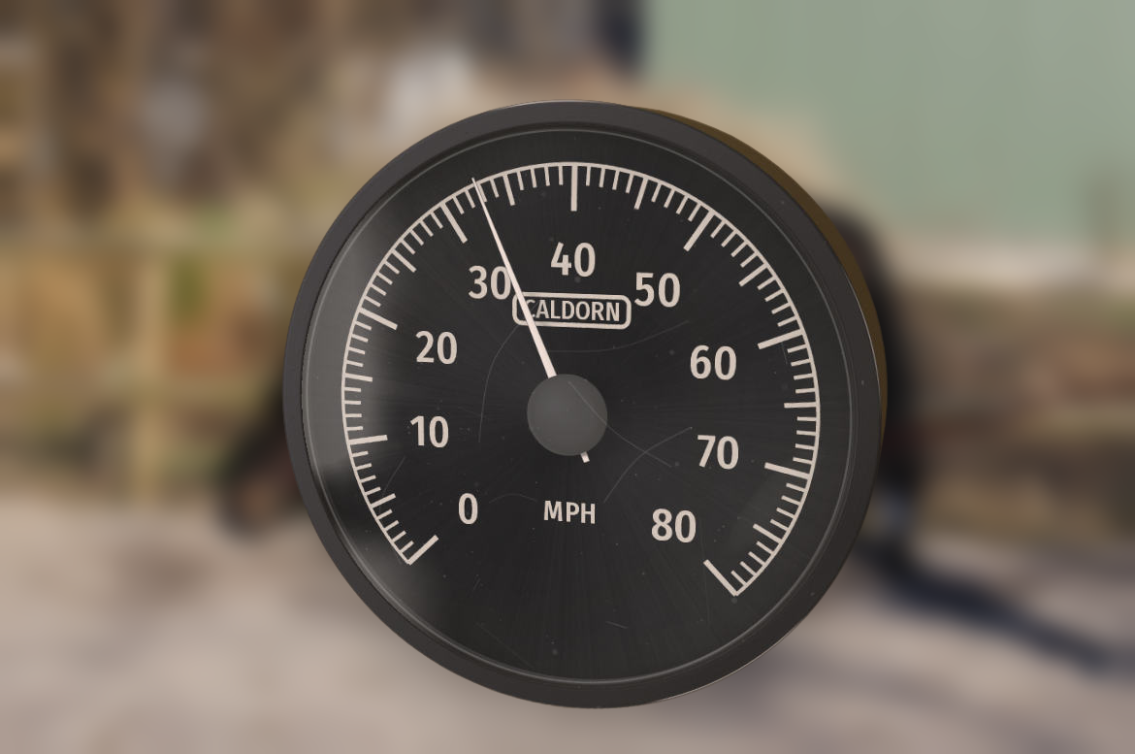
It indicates 33 mph
